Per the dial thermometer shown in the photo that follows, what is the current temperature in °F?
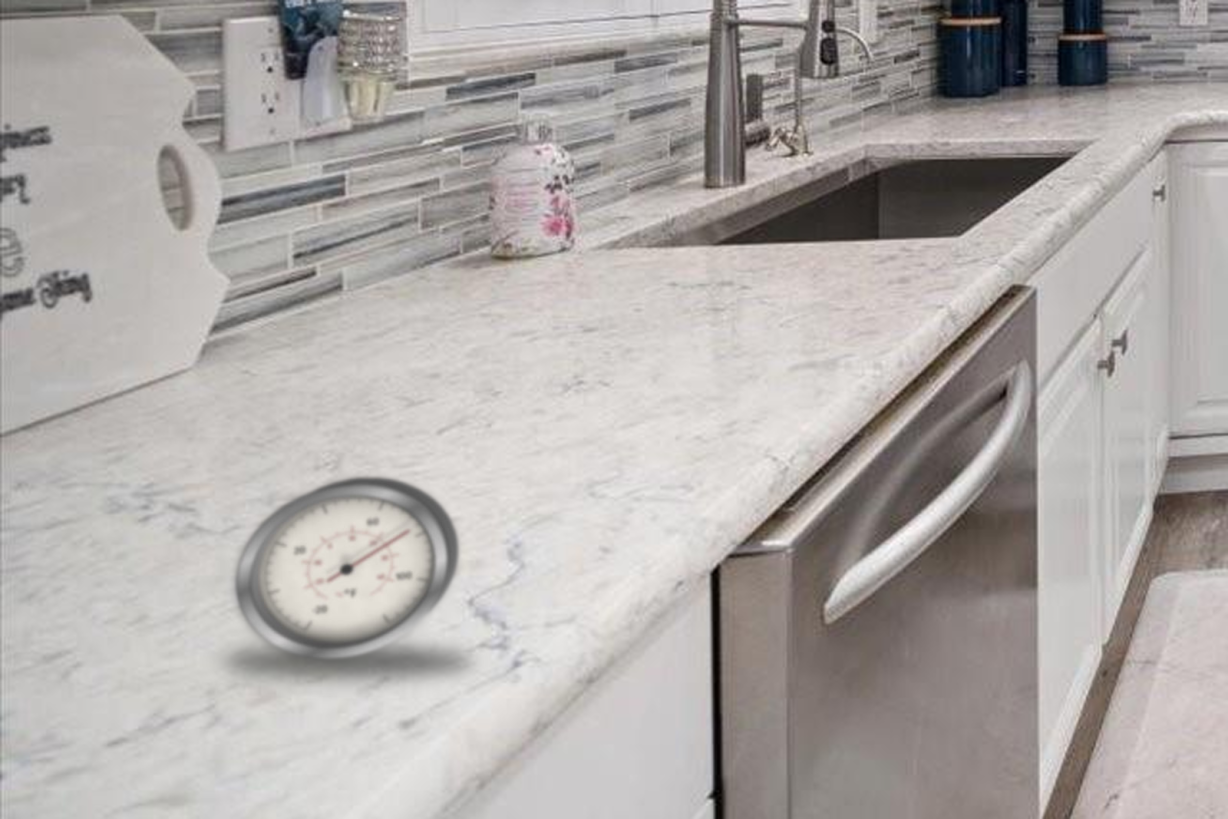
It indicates 76 °F
